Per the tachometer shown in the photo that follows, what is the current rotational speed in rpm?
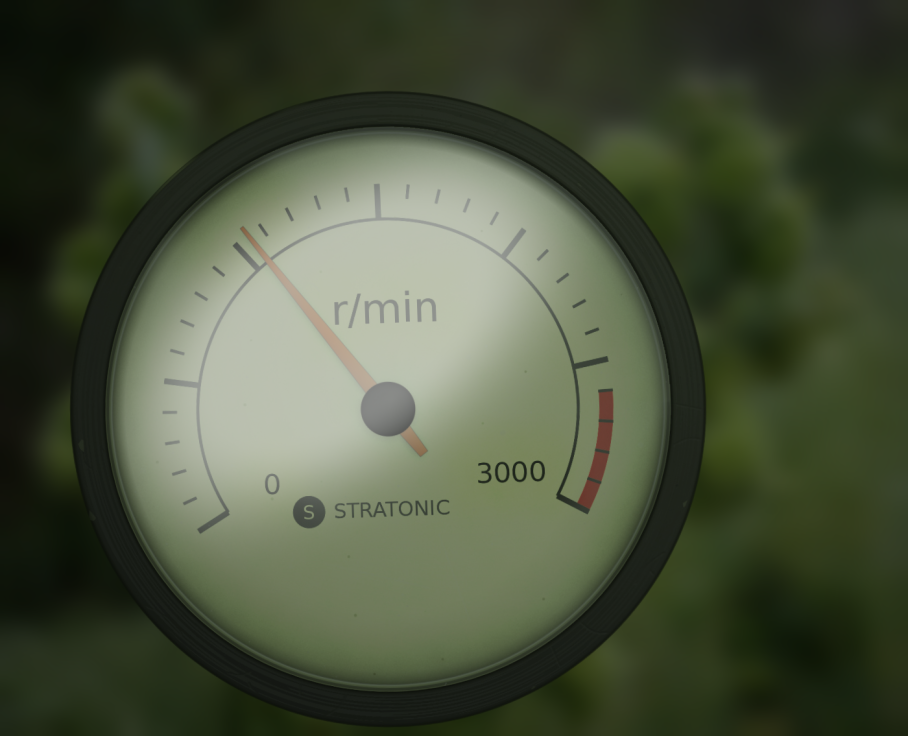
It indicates 1050 rpm
